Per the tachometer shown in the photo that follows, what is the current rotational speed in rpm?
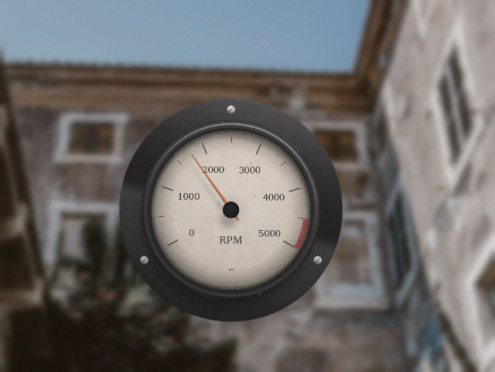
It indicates 1750 rpm
